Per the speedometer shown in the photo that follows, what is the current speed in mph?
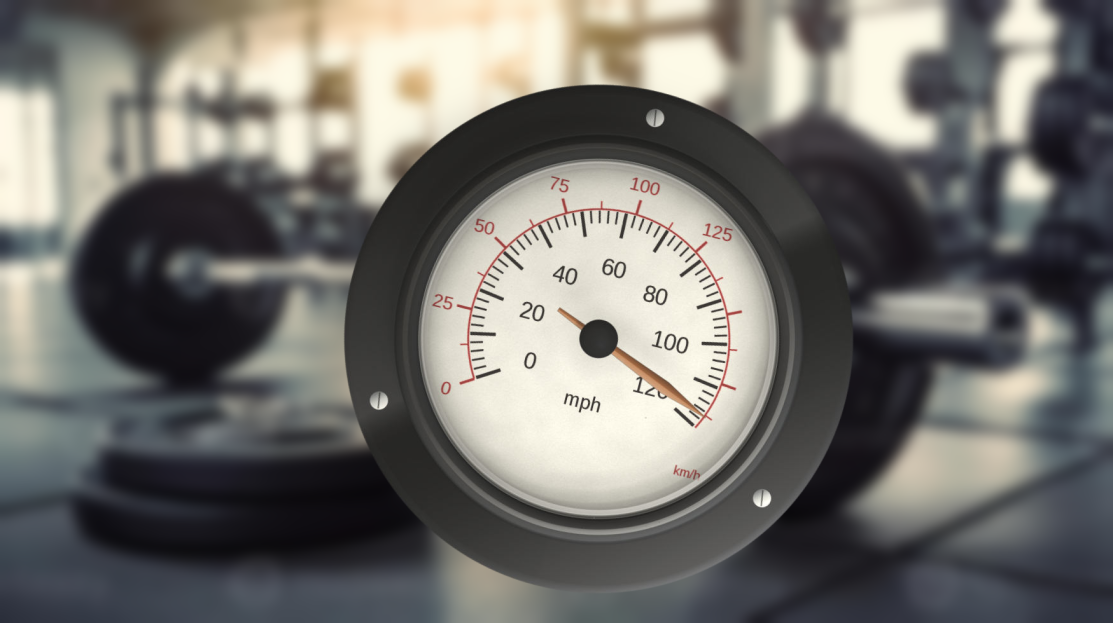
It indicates 117 mph
